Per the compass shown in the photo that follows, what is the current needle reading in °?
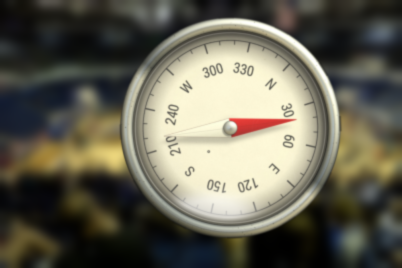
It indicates 40 °
